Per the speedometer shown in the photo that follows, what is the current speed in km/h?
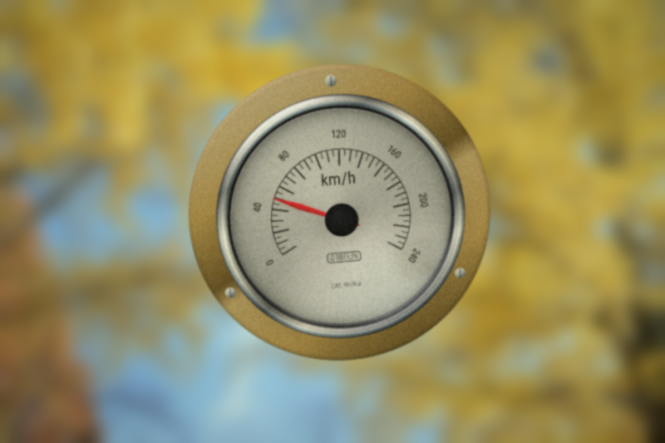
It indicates 50 km/h
